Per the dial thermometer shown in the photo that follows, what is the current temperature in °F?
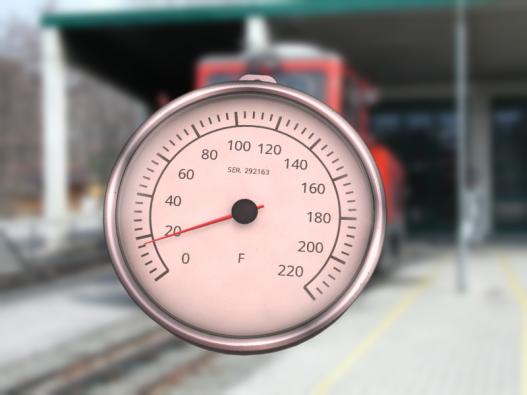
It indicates 16 °F
